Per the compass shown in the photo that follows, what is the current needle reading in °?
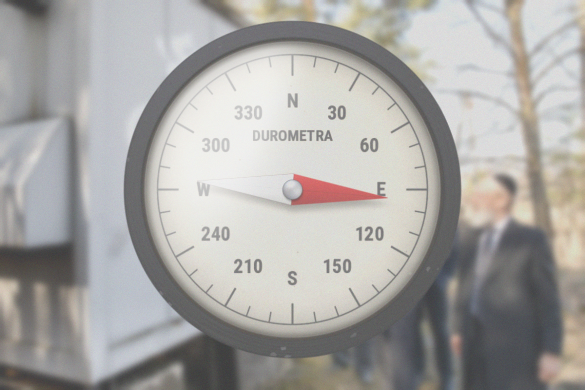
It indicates 95 °
